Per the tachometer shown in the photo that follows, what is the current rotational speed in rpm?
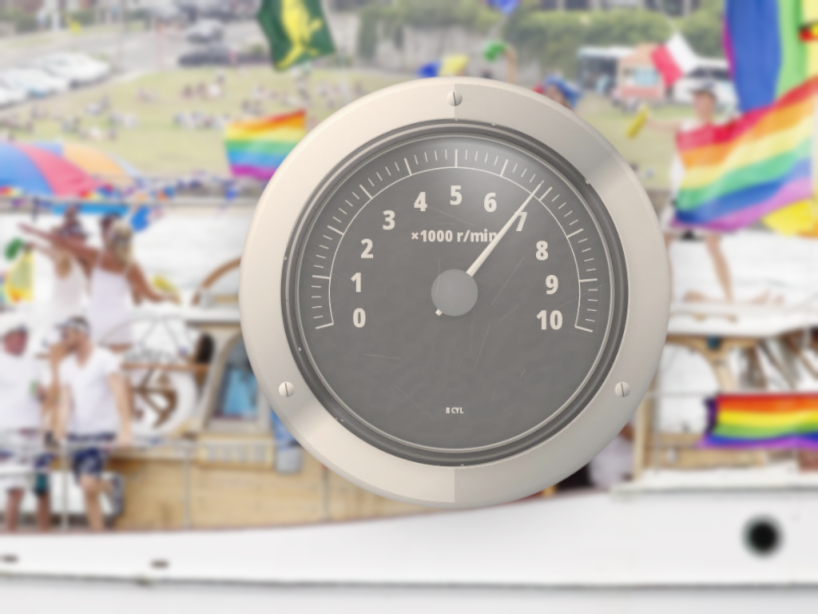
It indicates 6800 rpm
